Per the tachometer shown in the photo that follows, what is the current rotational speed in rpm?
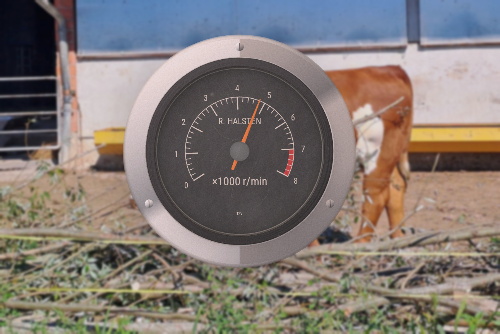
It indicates 4800 rpm
